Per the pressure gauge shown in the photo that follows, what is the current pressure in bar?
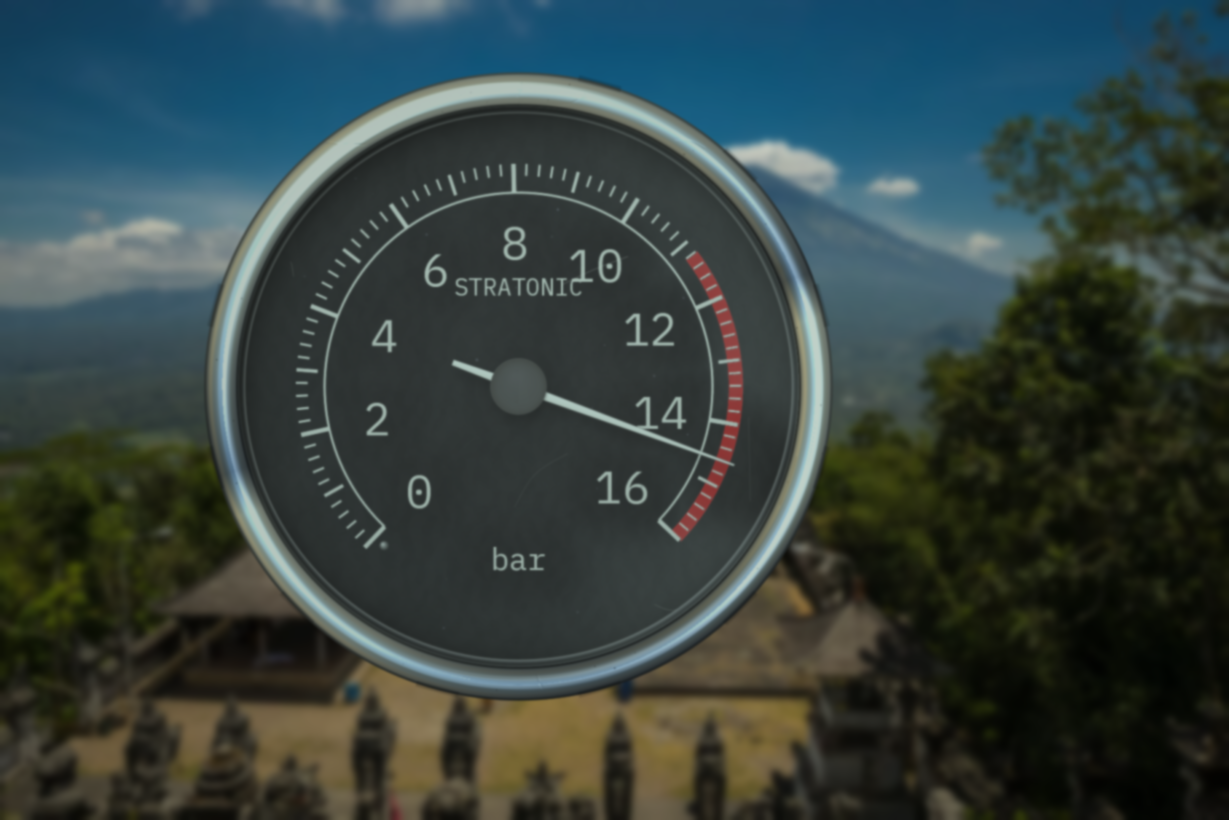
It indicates 14.6 bar
